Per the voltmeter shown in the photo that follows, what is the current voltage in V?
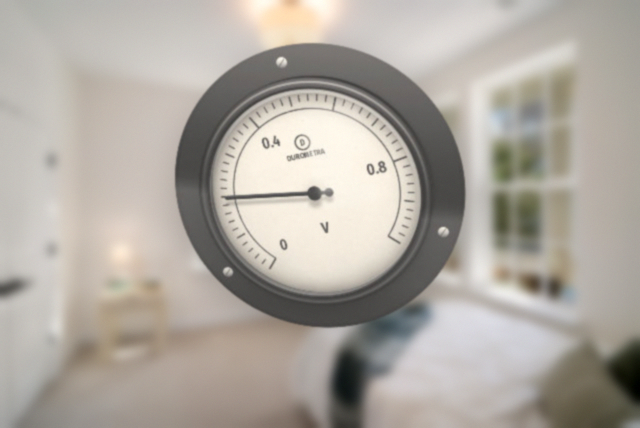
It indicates 0.2 V
